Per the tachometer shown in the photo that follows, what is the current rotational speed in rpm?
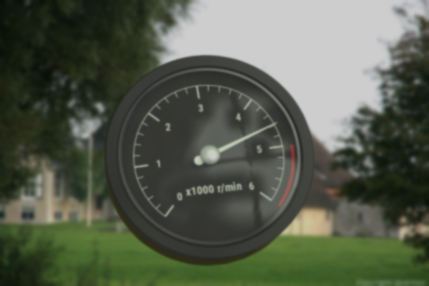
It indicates 4600 rpm
